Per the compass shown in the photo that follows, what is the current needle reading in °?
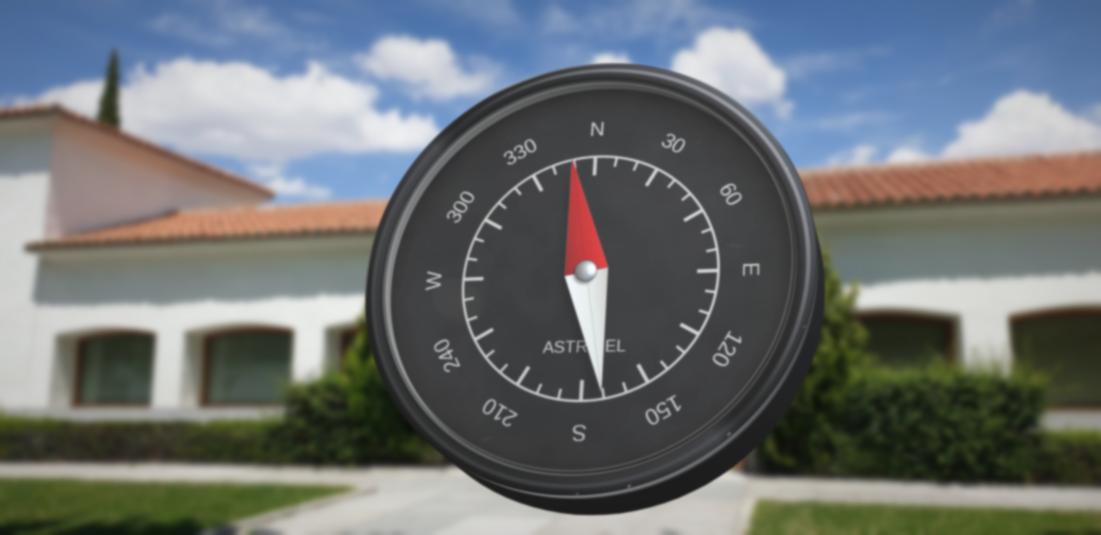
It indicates 350 °
